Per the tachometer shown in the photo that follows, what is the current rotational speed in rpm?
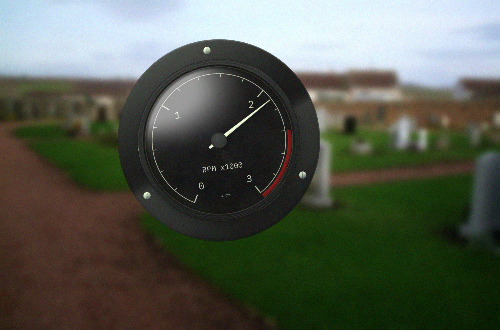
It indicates 2100 rpm
